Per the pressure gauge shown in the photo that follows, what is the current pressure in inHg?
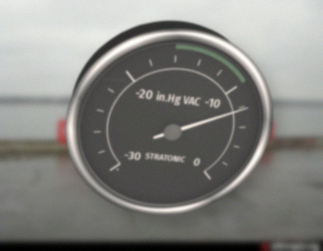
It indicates -8 inHg
